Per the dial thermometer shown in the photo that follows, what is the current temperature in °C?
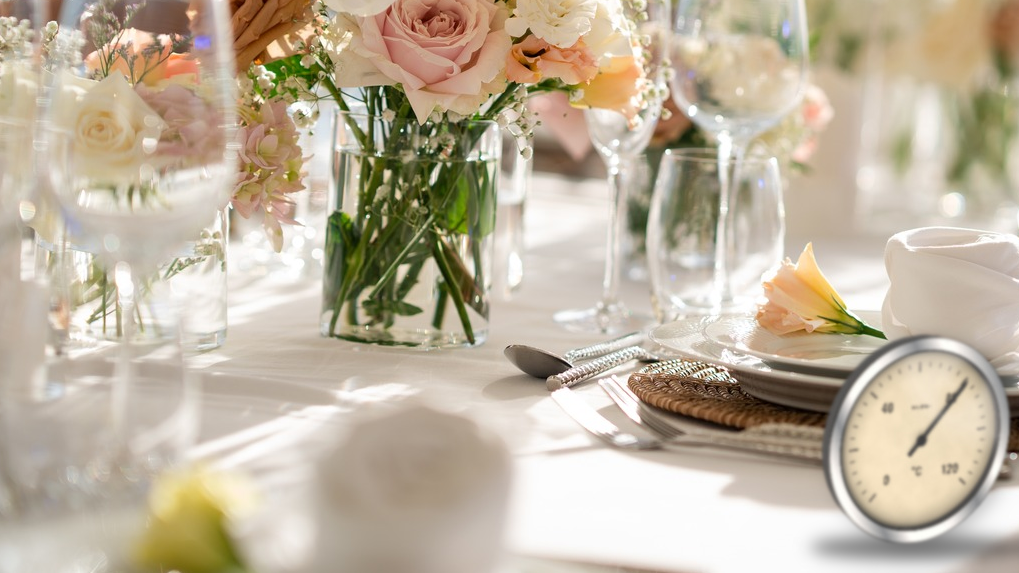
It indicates 80 °C
